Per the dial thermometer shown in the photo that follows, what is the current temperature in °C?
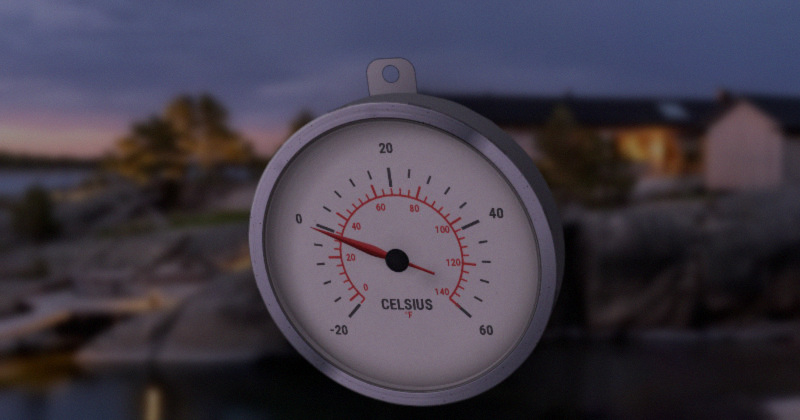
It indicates 0 °C
